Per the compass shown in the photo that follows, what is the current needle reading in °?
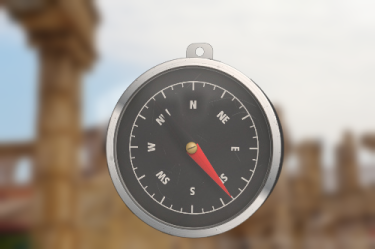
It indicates 140 °
